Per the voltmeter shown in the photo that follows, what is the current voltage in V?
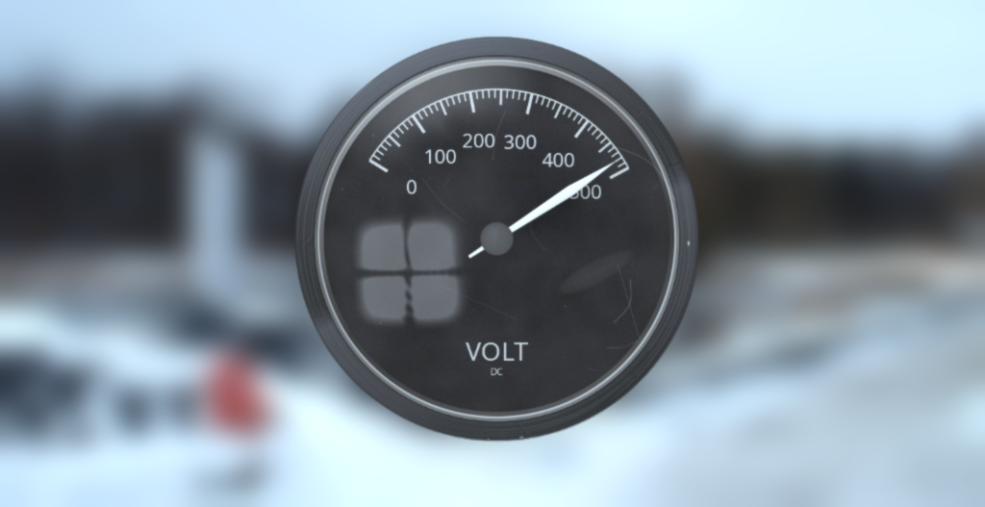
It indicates 480 V
